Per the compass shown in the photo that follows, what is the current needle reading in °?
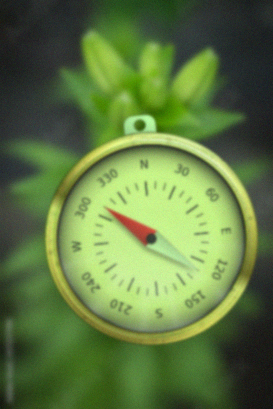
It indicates 310 °
